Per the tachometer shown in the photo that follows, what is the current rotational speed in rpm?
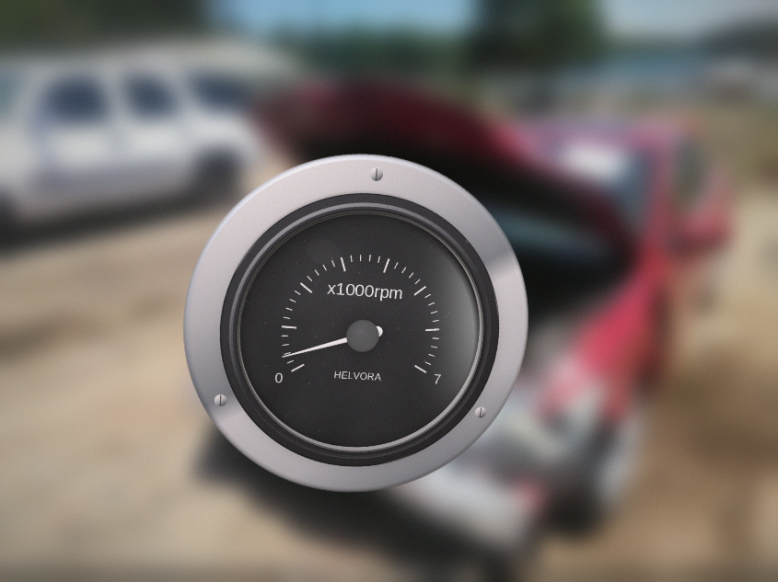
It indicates 400 rpm
